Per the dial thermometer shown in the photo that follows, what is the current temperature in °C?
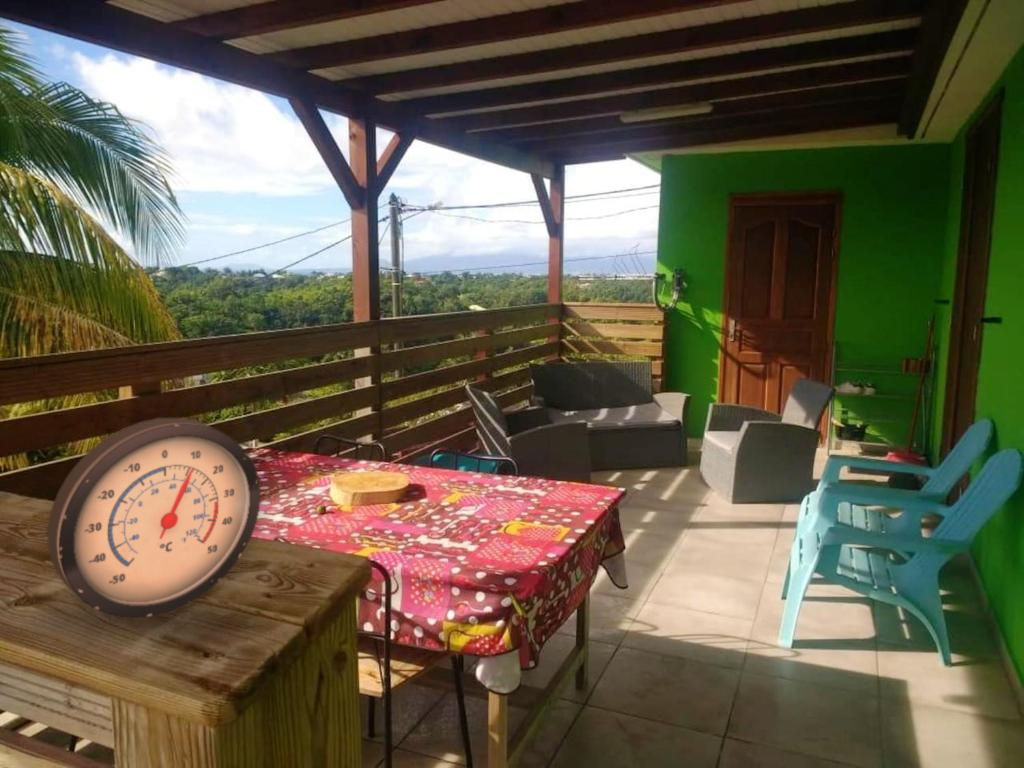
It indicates 10 °C
